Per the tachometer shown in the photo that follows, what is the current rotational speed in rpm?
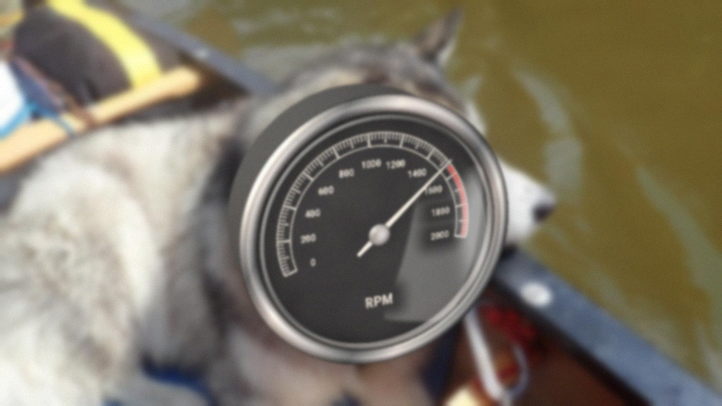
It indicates 1500 rpm
